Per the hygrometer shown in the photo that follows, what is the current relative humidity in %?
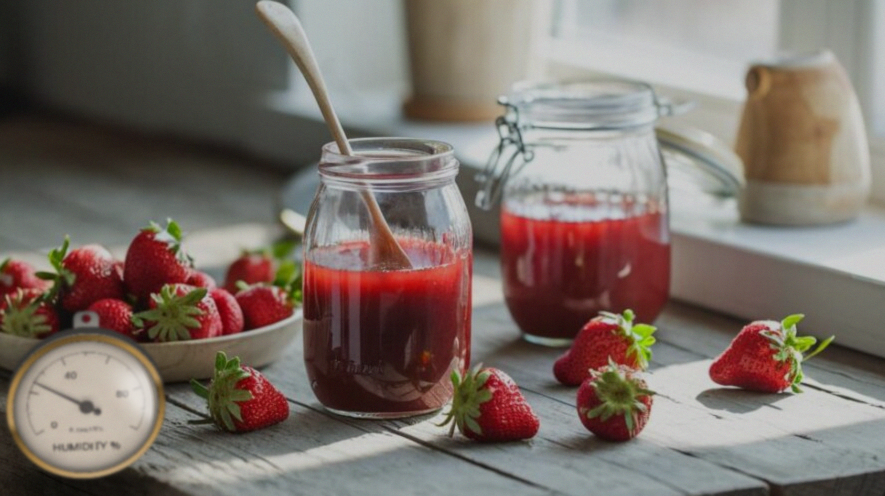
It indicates 25 %
